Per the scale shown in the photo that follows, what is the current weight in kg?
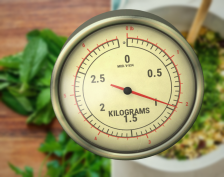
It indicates 0.95 kg
